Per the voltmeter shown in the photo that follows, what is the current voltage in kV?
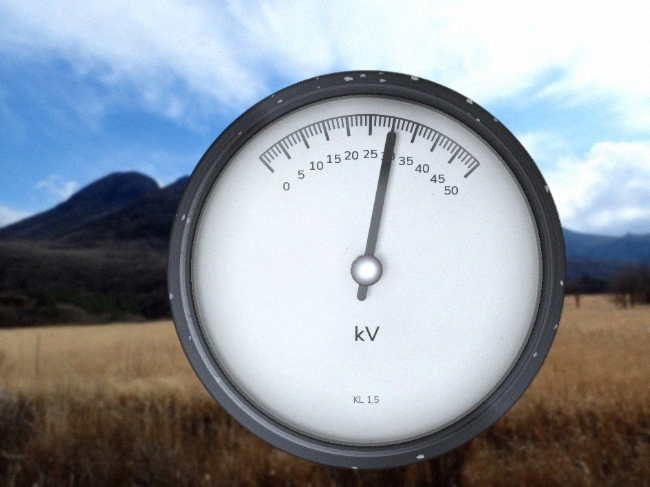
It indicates 30 kV
